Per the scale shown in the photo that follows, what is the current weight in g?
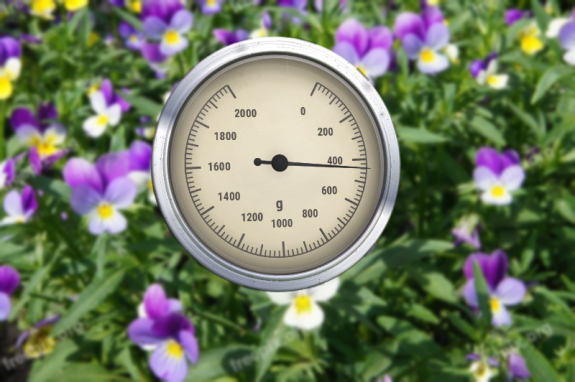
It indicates 440 g
